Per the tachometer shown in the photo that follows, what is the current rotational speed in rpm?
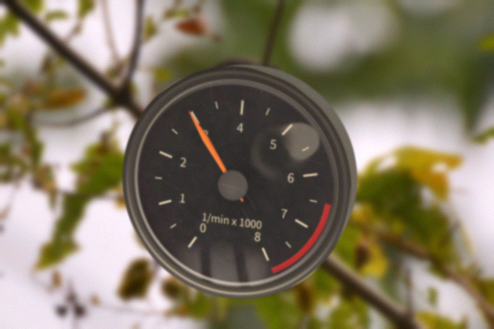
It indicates 3000 rpm
